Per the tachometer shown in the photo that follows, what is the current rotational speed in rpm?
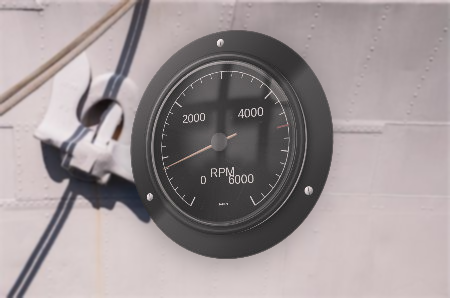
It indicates 800 rpm
